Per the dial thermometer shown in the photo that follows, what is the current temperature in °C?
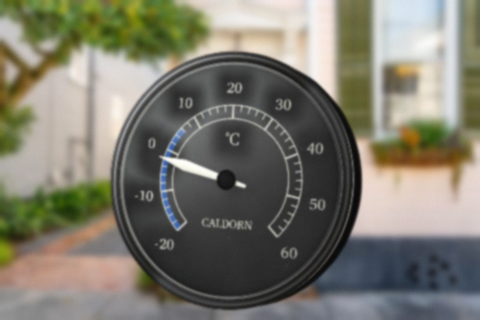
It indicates -2 °C
